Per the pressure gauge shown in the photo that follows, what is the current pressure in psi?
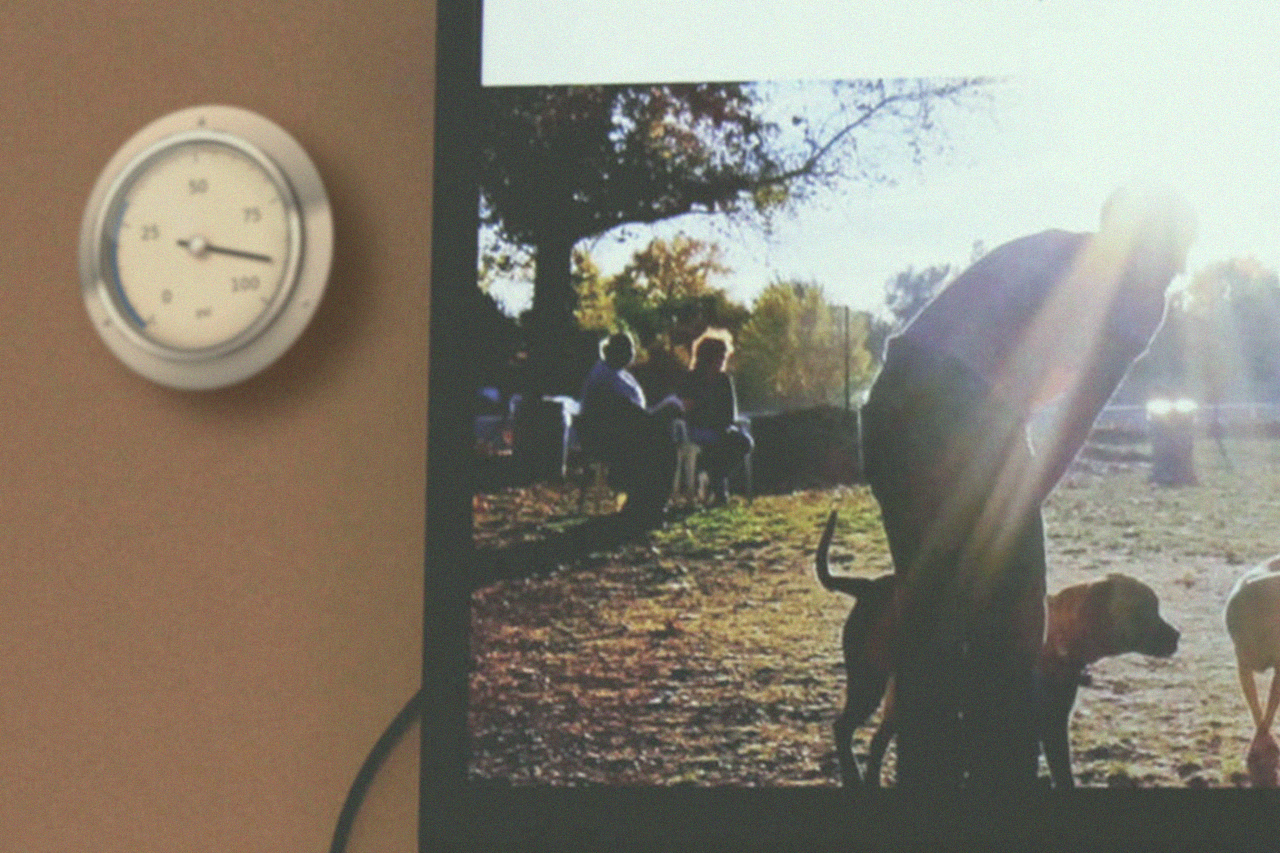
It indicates 90 psi
